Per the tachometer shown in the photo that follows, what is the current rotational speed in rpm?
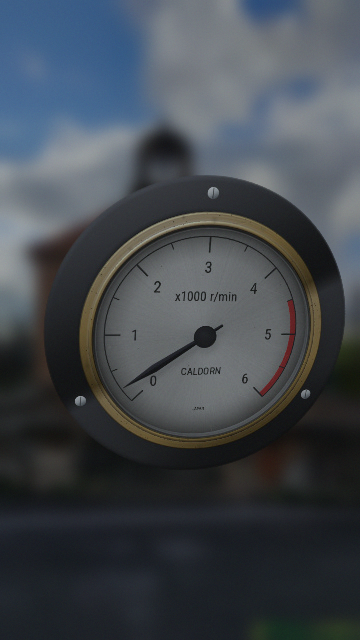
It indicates 250 rpm
